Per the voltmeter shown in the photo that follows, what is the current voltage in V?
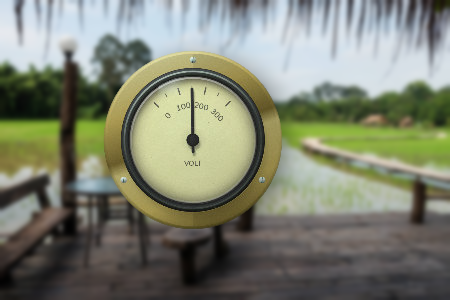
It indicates 150 V
